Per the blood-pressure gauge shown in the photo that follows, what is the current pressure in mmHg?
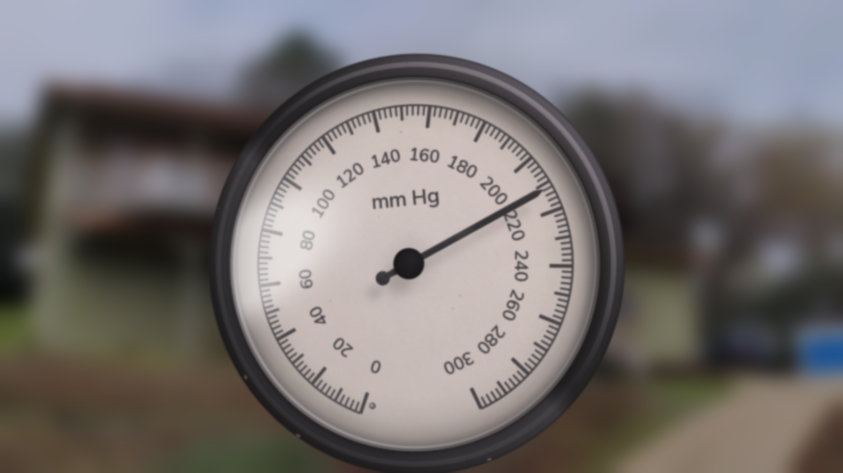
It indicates 212 mmHg
